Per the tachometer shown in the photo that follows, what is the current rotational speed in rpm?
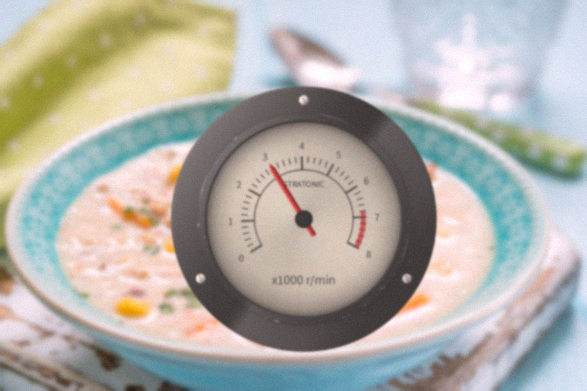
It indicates 3000 rpm
